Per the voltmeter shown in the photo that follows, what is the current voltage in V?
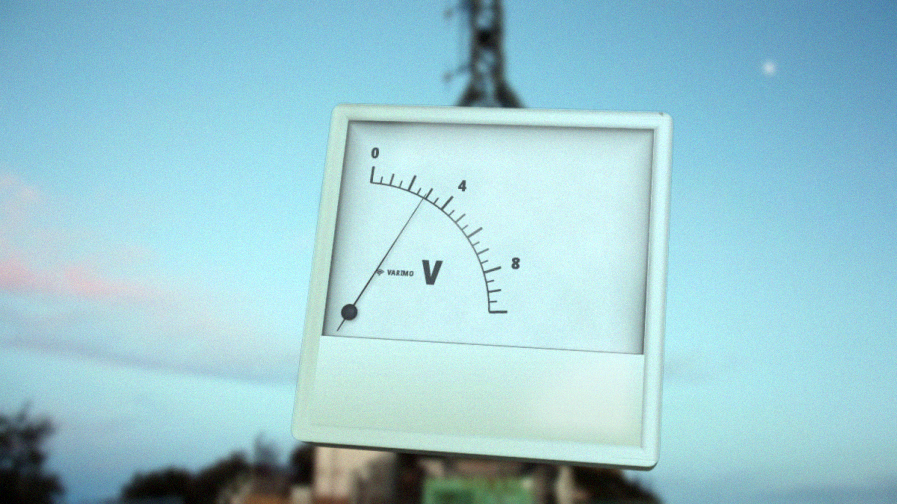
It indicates 3 V
